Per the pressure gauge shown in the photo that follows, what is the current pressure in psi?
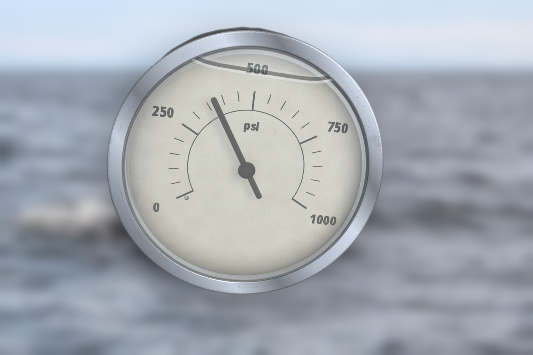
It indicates 375 psi
